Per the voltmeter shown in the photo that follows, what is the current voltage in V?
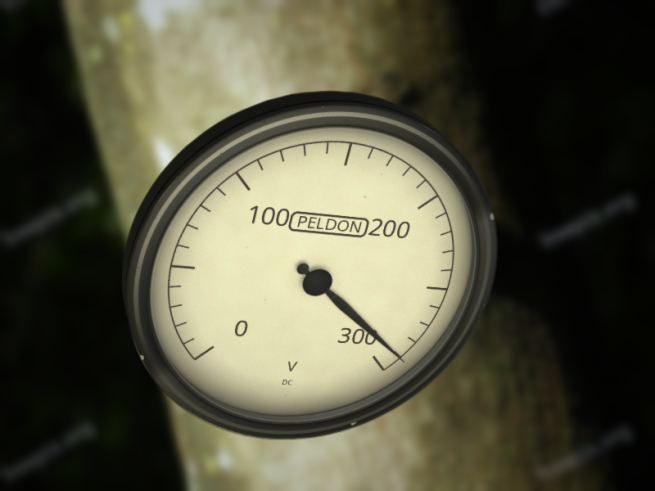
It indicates 290 V
